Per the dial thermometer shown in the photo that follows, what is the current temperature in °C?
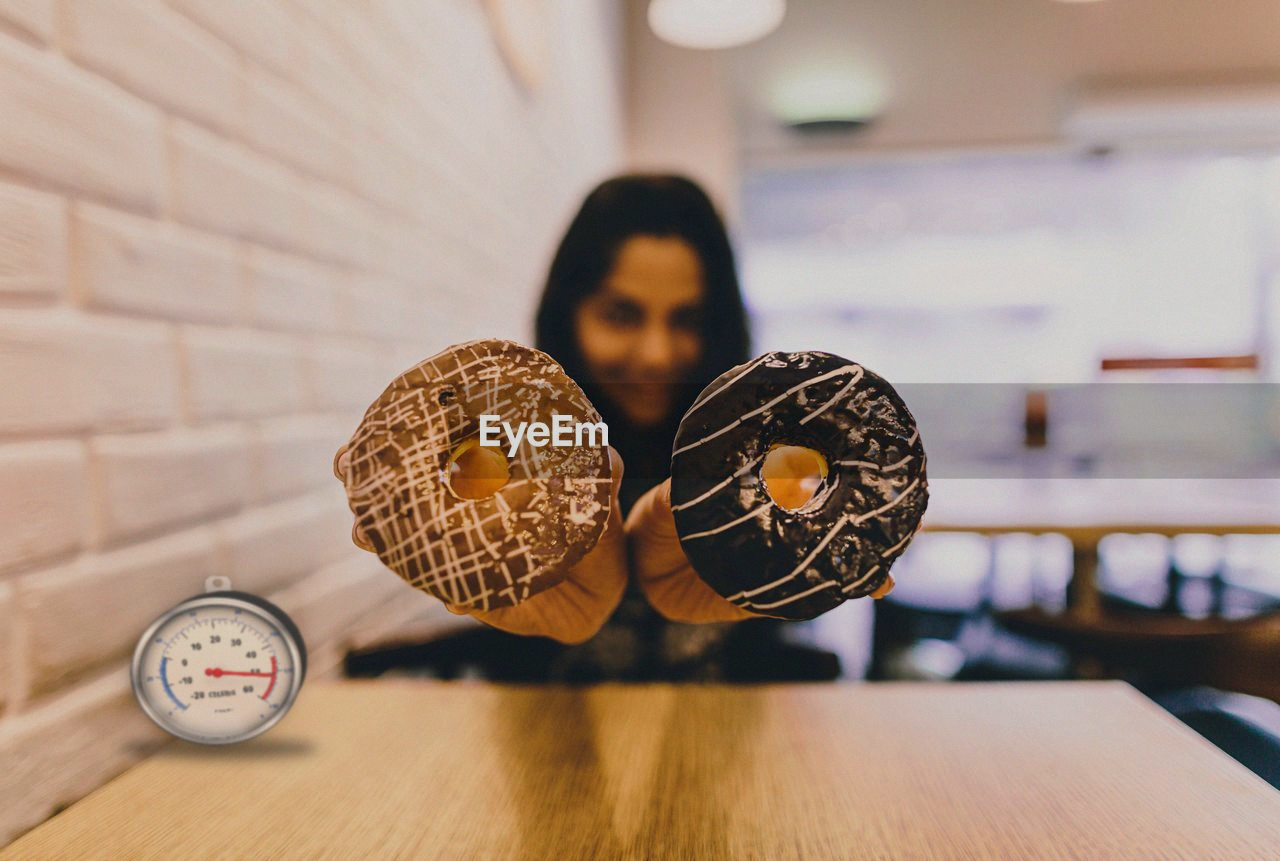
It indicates 50 °C
